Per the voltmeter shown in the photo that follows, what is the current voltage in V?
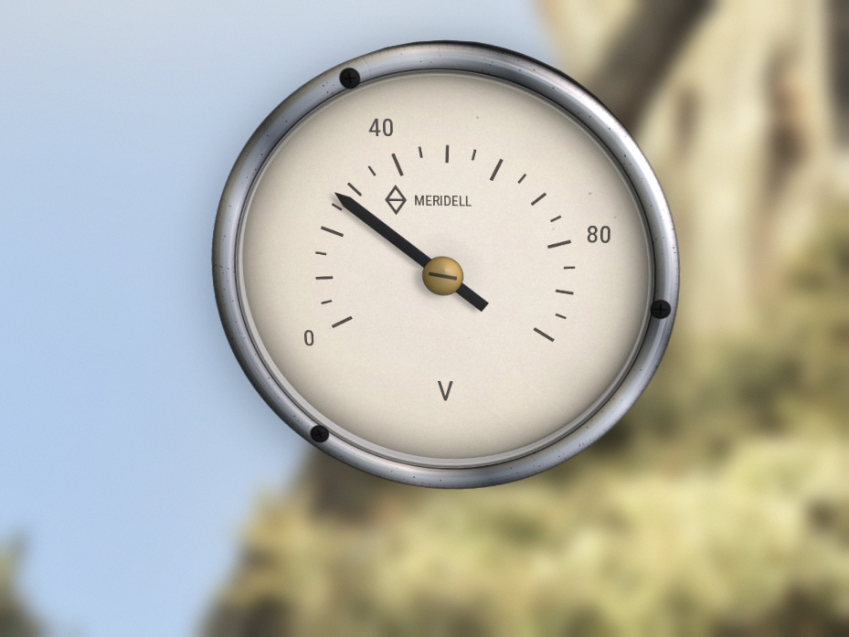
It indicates 27.5 V
